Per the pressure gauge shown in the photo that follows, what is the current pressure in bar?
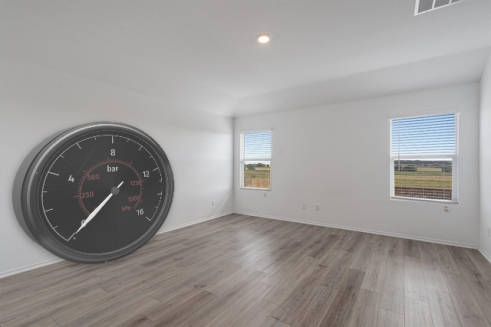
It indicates 0 bar
